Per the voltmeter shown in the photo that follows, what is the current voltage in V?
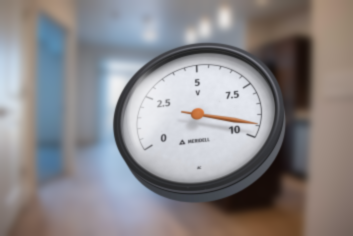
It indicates 9.5 V
